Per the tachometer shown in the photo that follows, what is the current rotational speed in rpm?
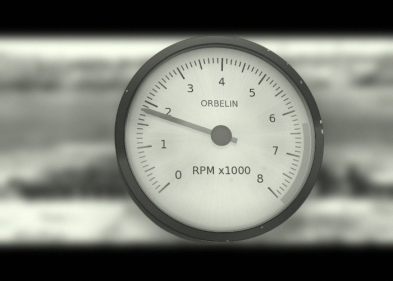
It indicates 1800 rpm
